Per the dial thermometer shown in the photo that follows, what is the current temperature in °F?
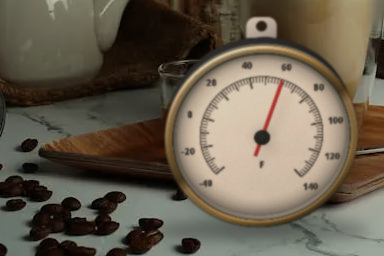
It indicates 60 °F
